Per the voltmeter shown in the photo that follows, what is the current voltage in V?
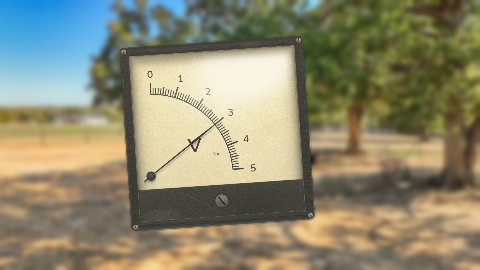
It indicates 3 V
